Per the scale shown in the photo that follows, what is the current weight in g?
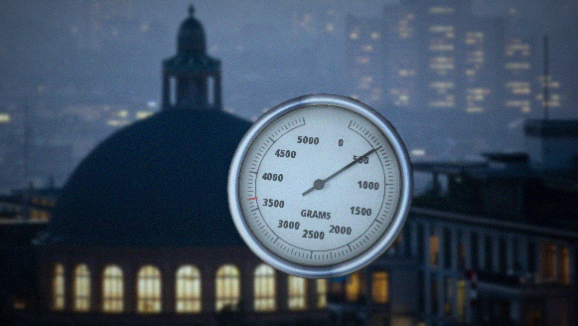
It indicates 500 g
